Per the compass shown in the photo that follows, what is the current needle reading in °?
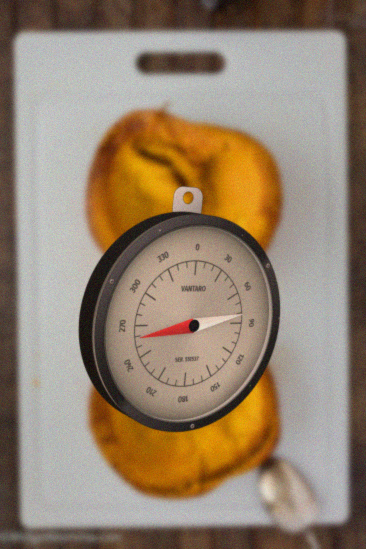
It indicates 260 °
